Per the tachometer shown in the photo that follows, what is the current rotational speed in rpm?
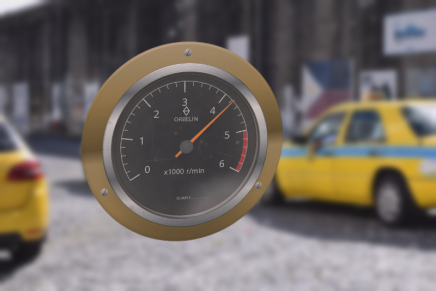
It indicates 4200 rpm
